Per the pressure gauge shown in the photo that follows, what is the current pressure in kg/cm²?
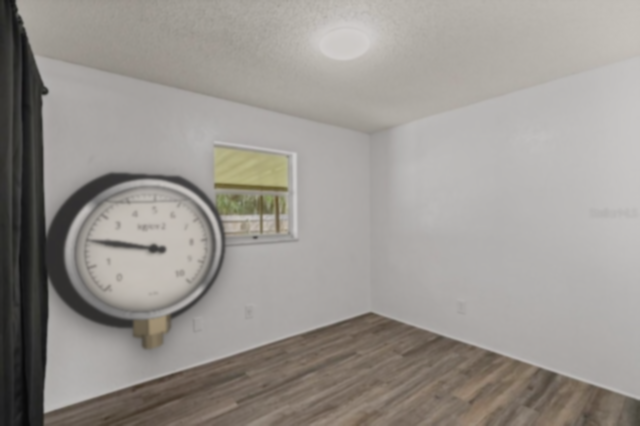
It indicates 2 kg/cm²
